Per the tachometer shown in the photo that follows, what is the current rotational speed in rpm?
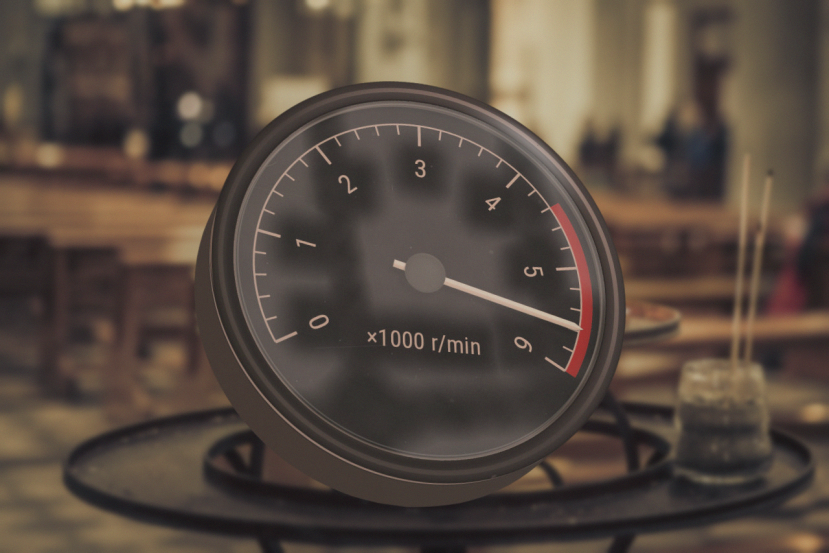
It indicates 5600 rpm
